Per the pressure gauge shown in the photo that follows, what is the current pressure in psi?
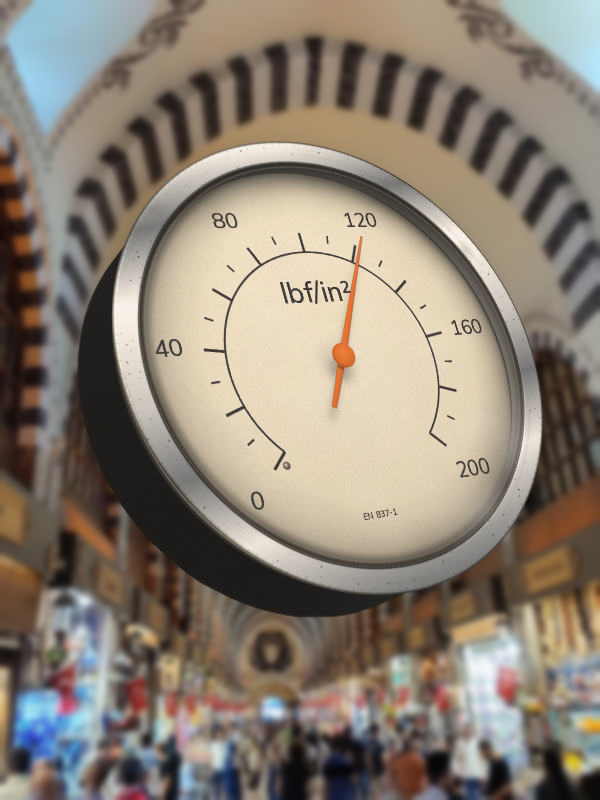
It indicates 120 psi
